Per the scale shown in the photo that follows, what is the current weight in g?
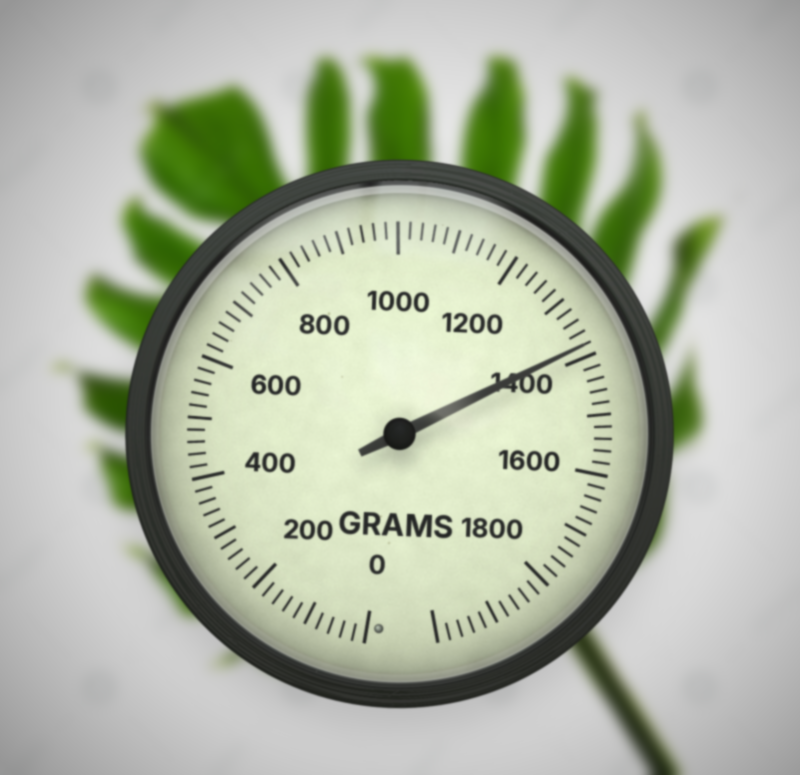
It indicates 1380 g
